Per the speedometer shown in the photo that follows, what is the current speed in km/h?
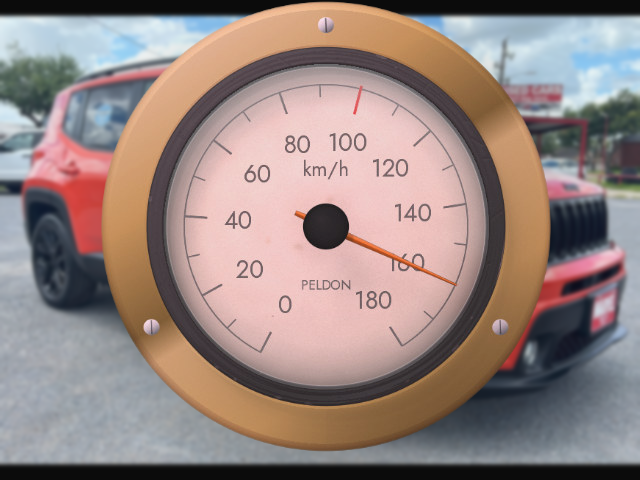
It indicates 160 km/h
